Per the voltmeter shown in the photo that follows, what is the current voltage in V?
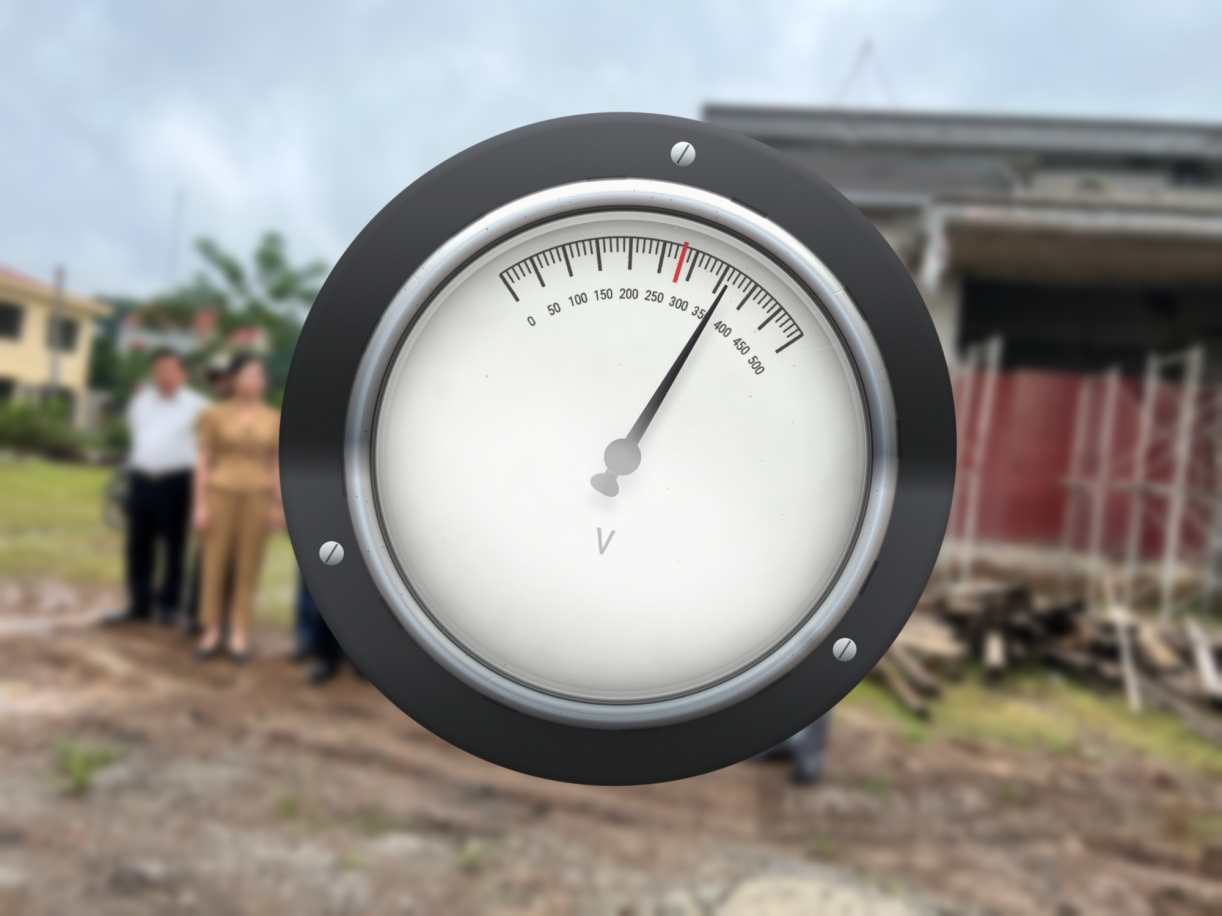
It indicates 360 V
